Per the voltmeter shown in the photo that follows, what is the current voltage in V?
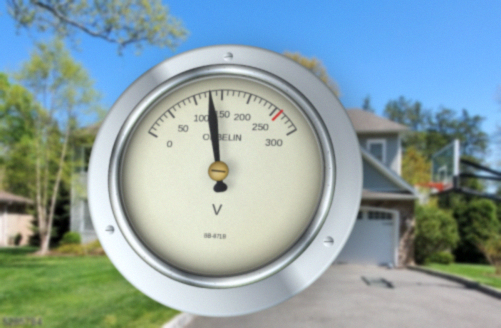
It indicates 130 V
